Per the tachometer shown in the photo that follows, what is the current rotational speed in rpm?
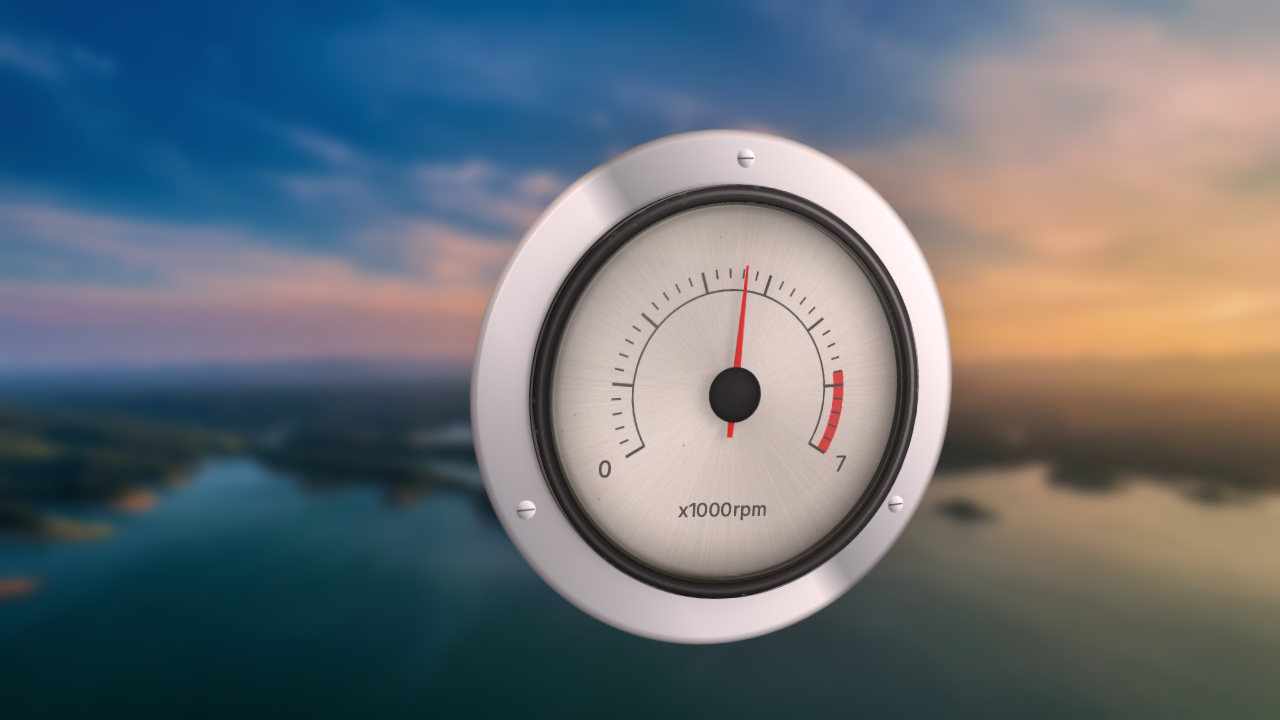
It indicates 3600 rpm
